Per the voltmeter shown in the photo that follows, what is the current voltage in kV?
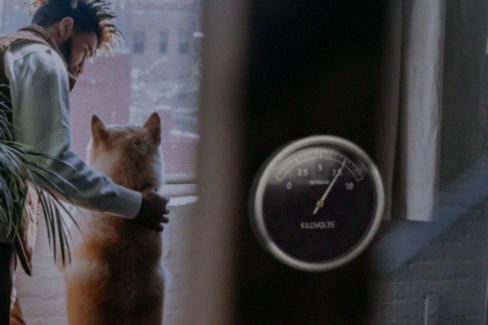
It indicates 7.5 kV
